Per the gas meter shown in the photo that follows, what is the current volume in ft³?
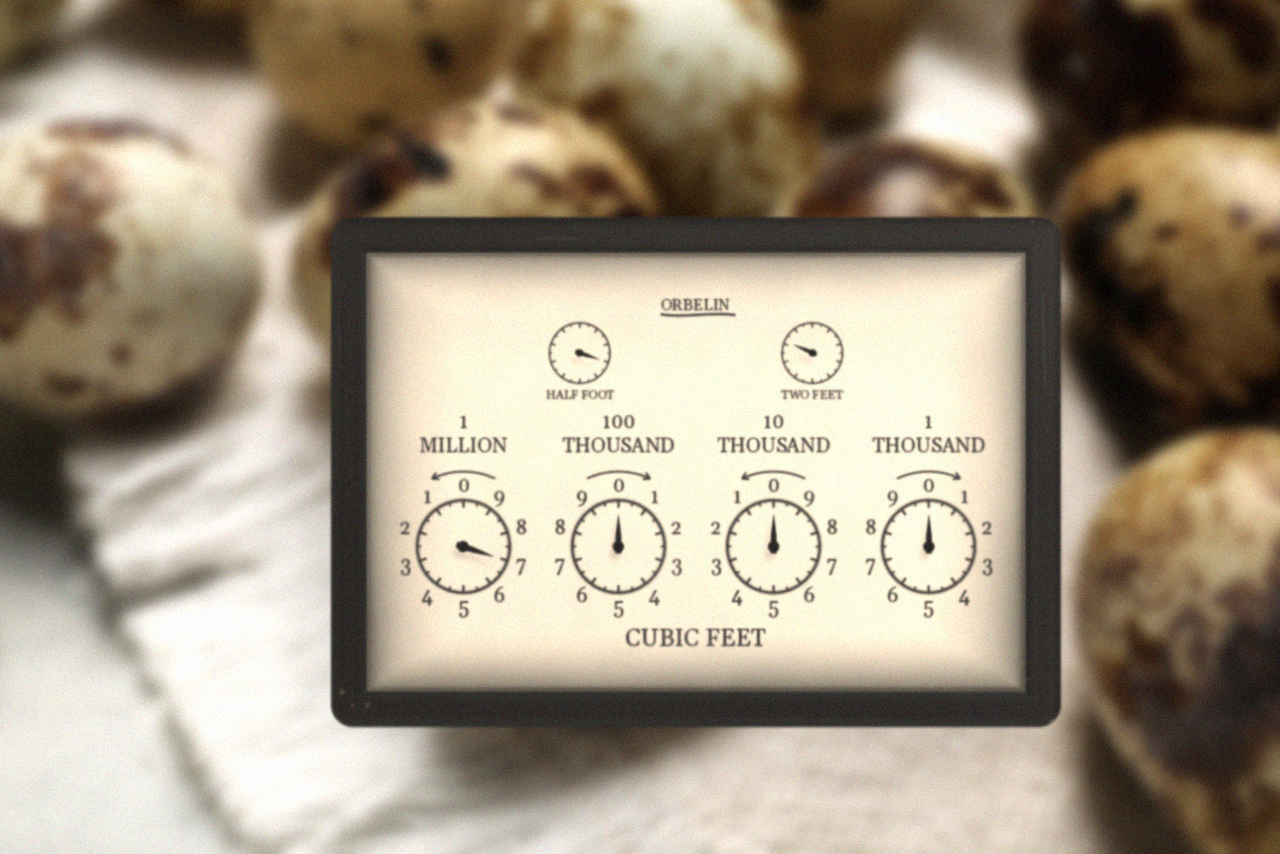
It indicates 700000 ft³
